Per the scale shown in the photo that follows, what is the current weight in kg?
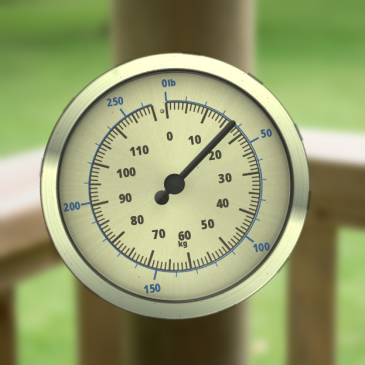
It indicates 17 kg
